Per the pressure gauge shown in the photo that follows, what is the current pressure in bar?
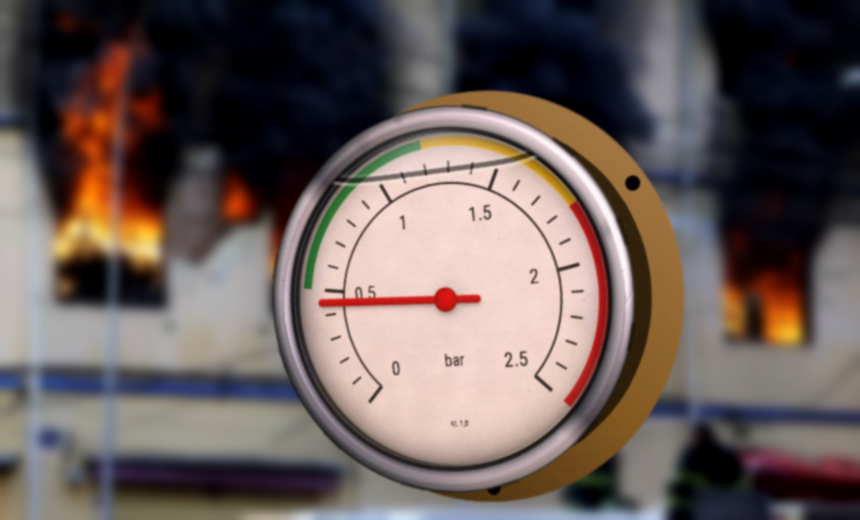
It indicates 0.45 bar
